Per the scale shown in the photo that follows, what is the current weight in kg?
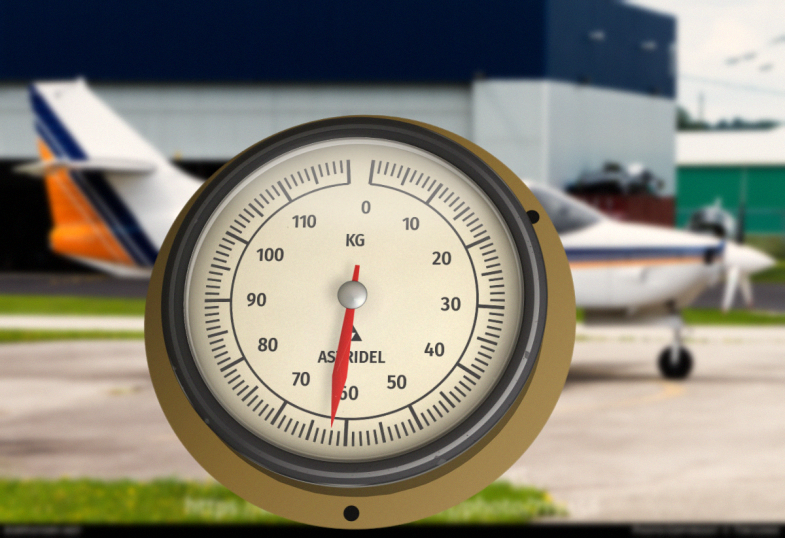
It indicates 62 kg
